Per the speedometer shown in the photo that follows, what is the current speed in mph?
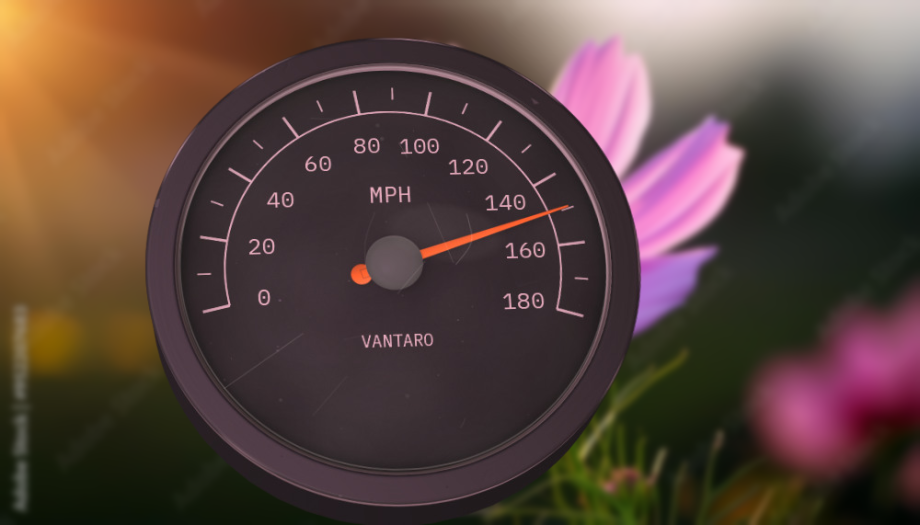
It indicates 150 mph
